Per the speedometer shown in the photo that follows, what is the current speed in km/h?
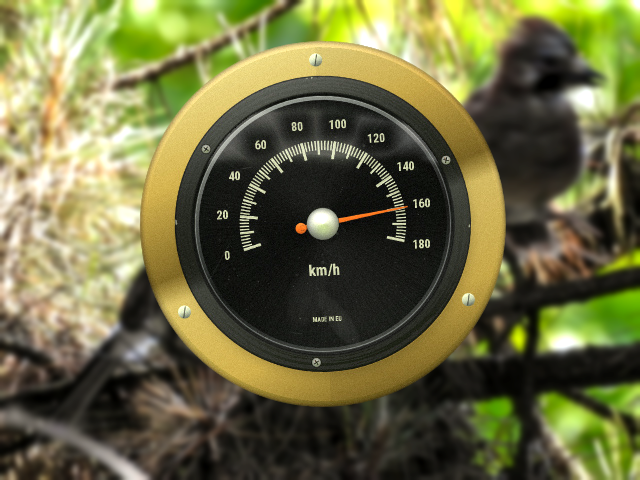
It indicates 160 km/h
